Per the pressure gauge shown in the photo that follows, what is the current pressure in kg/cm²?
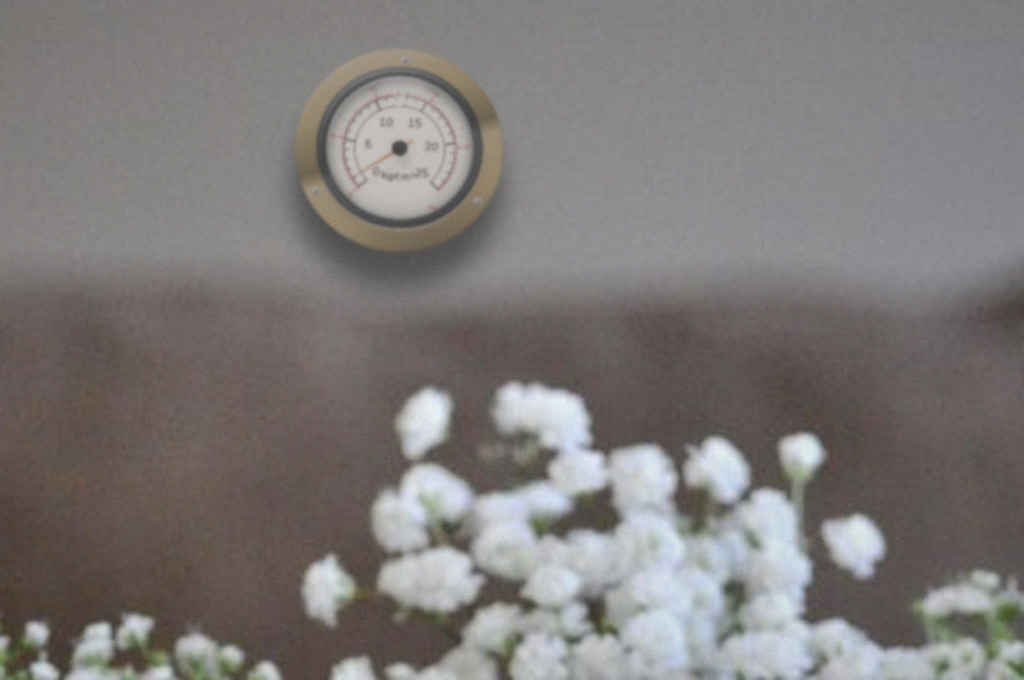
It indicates 1 kg/cm²
